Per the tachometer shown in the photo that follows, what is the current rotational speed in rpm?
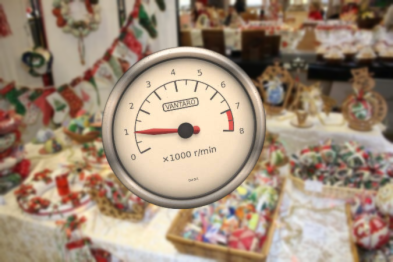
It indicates 1000 rpm
